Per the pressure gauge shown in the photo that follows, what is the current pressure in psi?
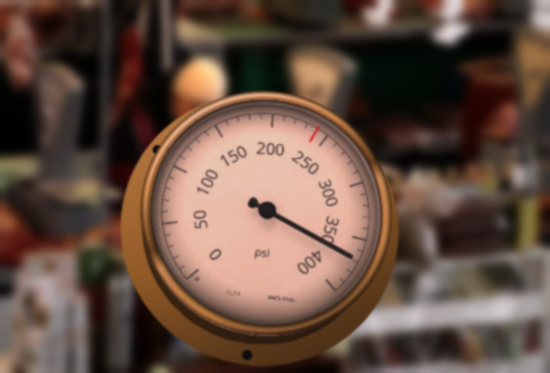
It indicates 370 psi
